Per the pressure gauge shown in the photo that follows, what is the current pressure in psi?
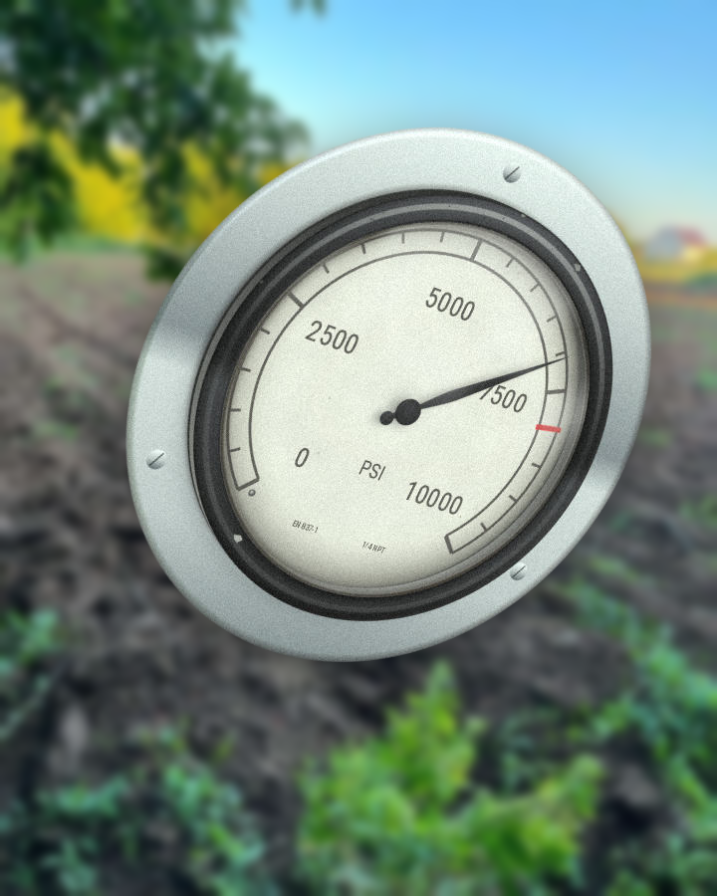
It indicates 7000 psi
